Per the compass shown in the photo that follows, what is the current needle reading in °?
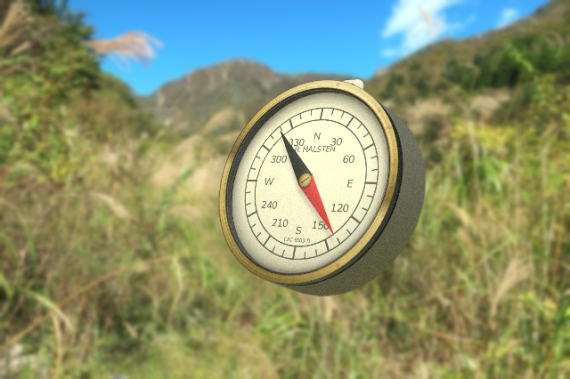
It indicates 140 °
